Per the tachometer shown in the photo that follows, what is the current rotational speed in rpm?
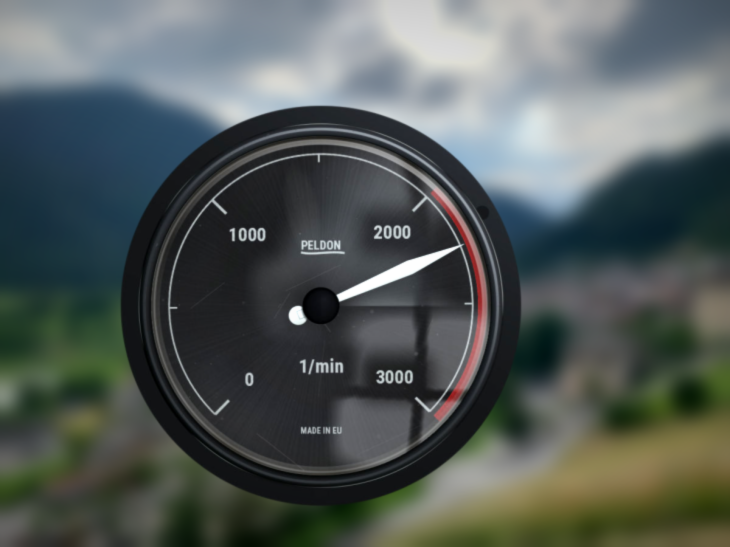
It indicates 2250 rpm
